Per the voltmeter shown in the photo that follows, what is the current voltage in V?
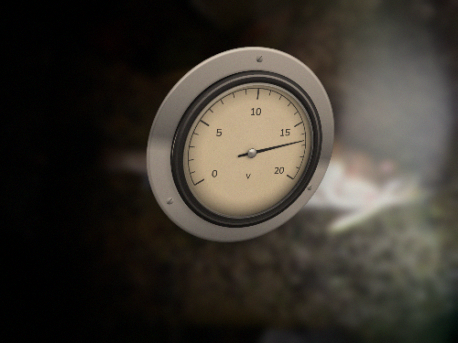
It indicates 16.5 V
